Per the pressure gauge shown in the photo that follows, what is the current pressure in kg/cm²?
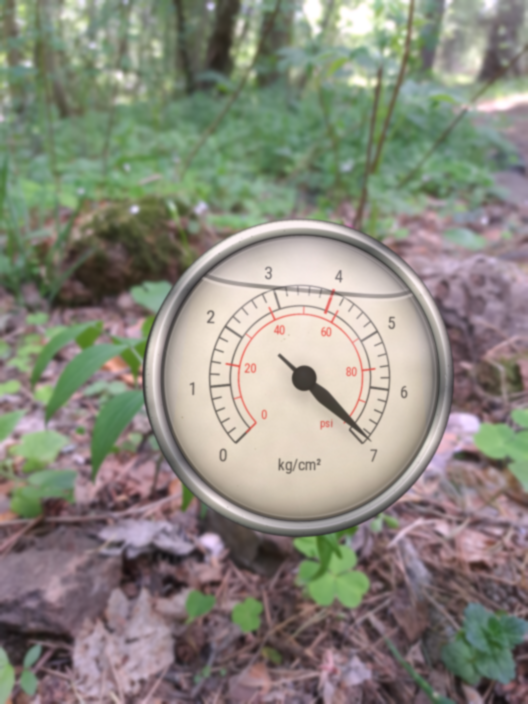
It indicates 6.9 kg/cm²
